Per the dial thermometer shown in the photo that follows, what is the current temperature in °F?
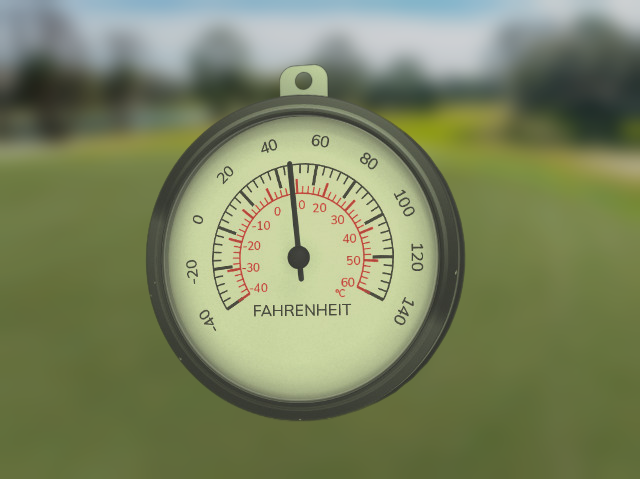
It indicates 48 °F
